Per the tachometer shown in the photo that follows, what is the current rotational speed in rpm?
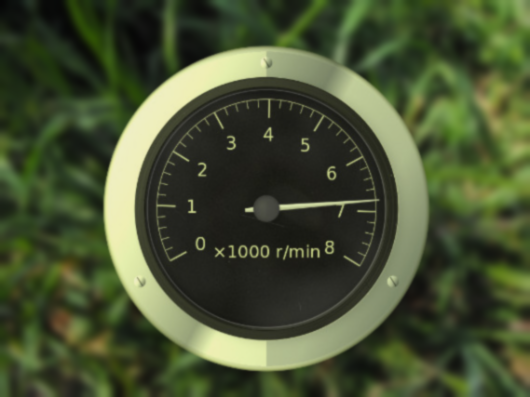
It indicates 6800 rpm
